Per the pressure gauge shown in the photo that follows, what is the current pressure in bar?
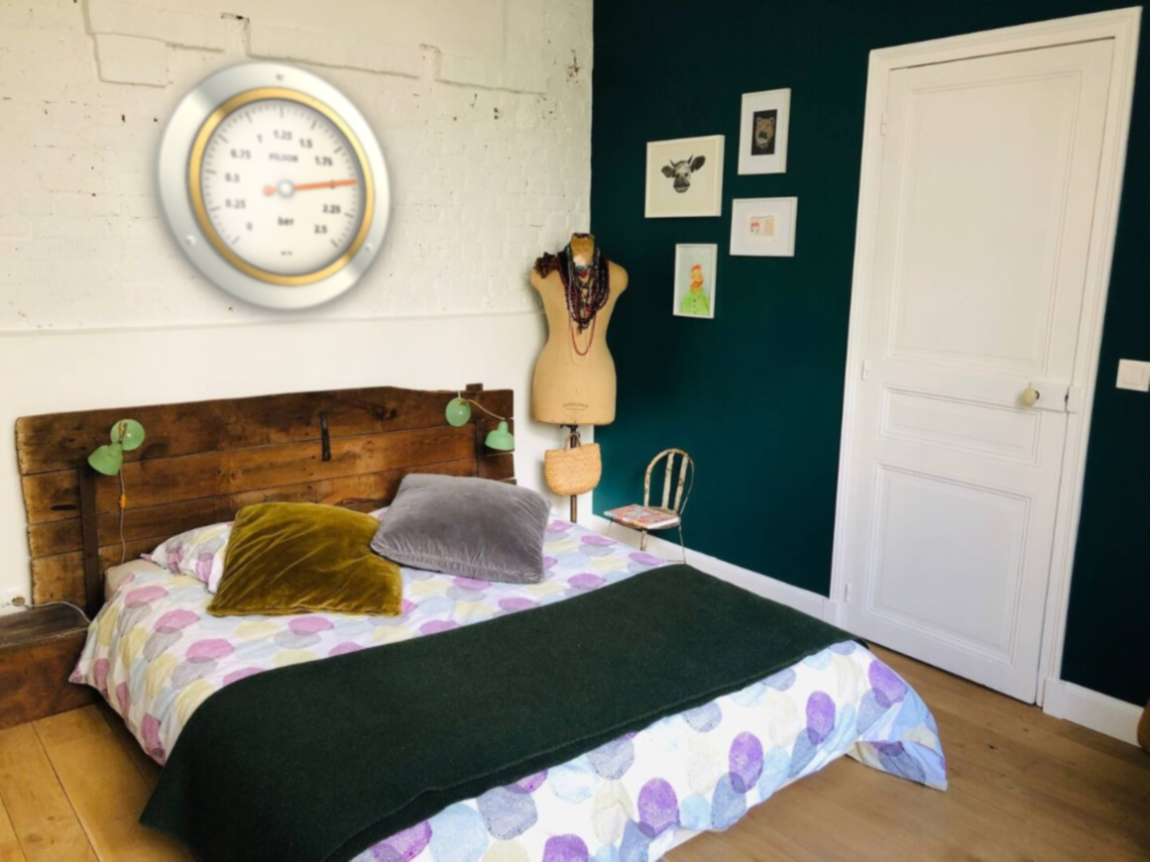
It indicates 2 bar
